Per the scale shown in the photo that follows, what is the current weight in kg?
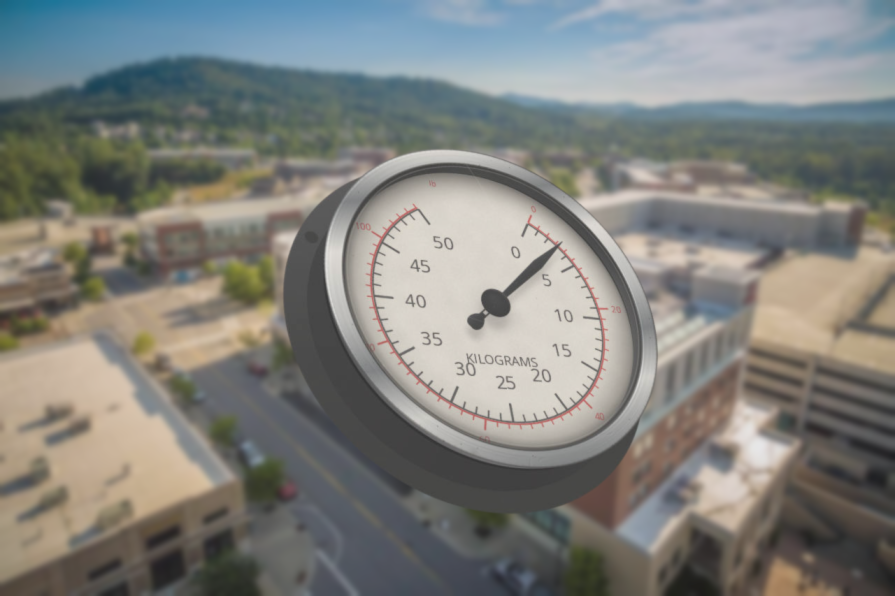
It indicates 3 kg
